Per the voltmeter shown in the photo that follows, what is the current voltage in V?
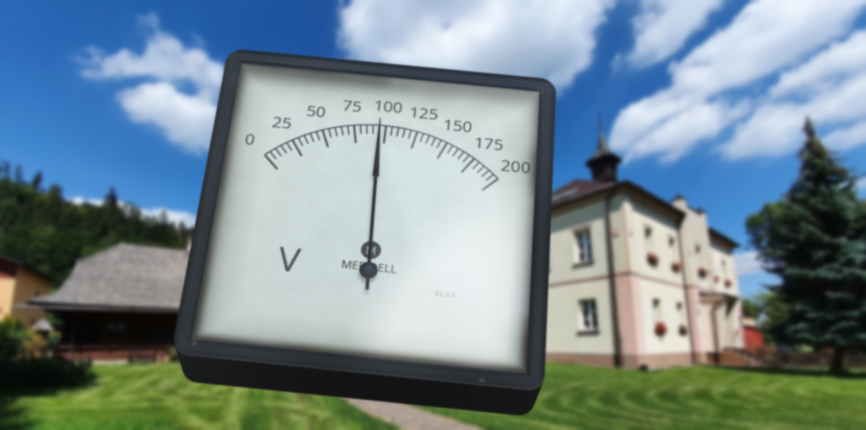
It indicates 95 V
